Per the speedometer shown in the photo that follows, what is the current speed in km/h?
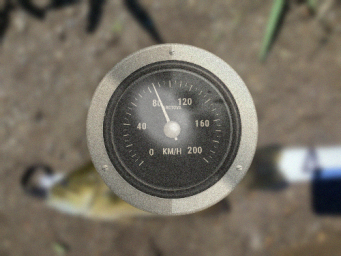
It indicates 85 km/h
